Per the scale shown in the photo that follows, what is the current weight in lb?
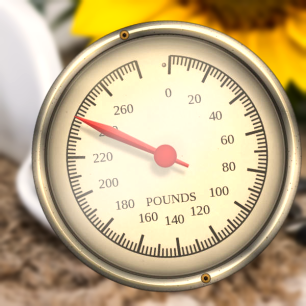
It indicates 240 lb
